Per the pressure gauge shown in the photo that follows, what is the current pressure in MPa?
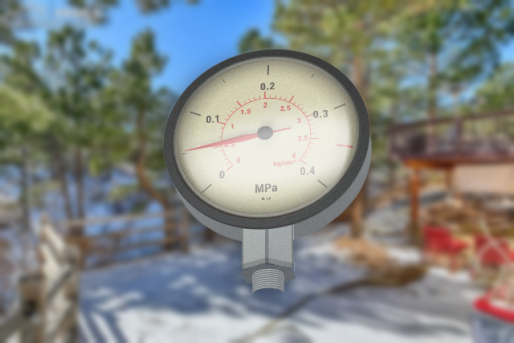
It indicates 0.05 MPa
